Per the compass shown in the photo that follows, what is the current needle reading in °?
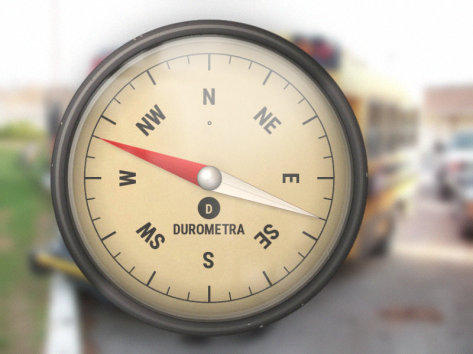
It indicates 290 °
